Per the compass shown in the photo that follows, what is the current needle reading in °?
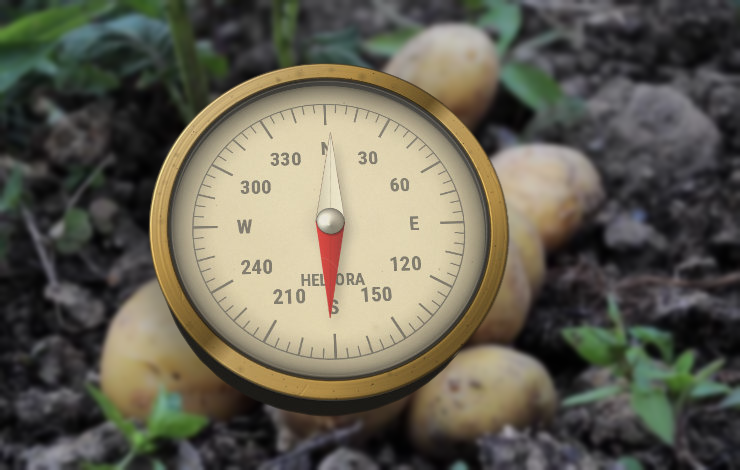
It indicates 182.5 °
